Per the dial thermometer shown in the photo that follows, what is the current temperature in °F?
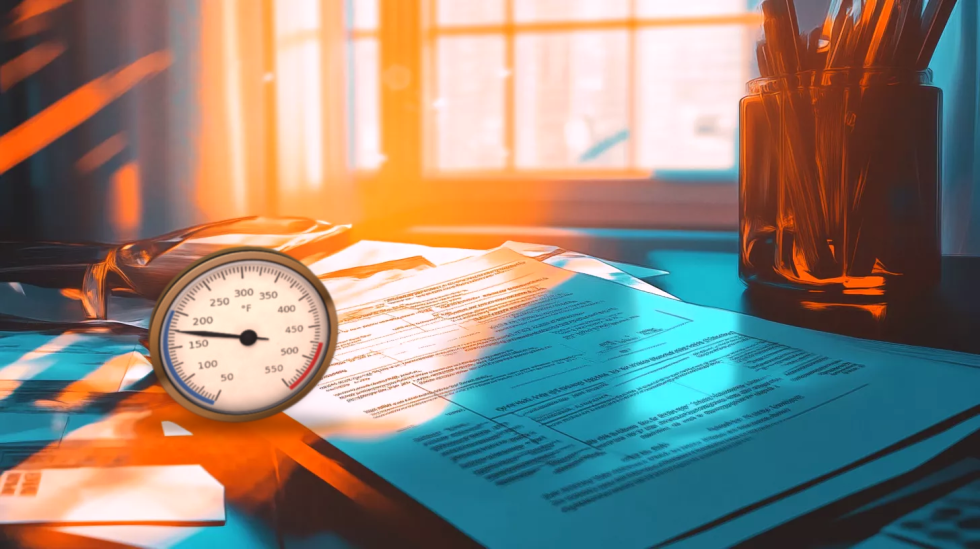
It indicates 175 °F
